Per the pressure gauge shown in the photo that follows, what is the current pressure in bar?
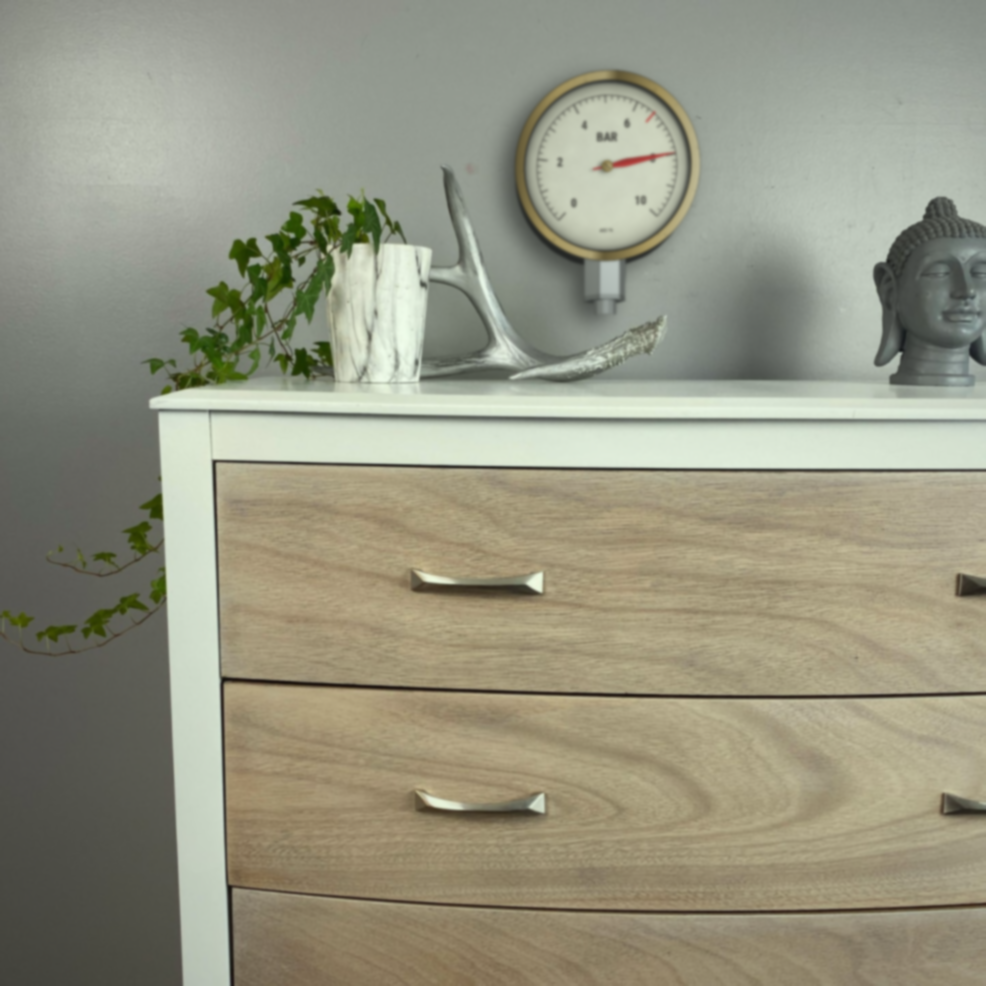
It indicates 8 bar
